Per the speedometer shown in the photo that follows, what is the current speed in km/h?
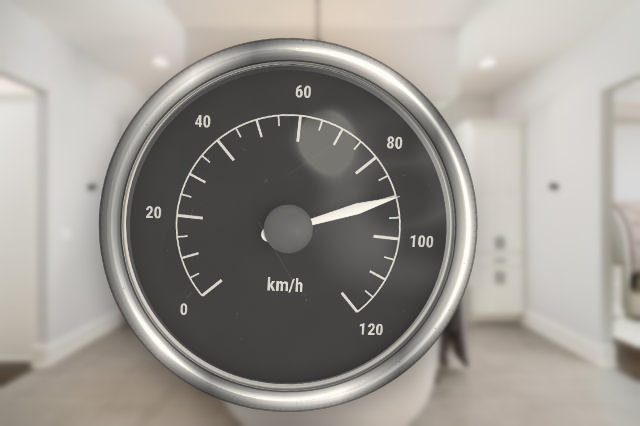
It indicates 90 km/h
